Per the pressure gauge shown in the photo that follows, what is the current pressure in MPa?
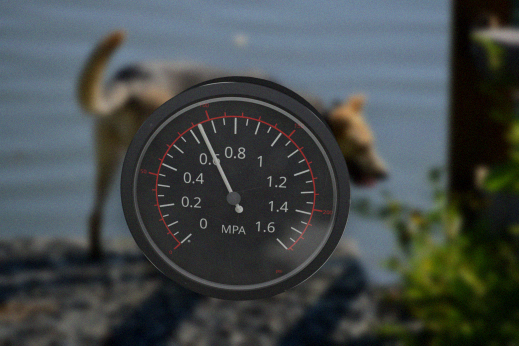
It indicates 0.65 MPa
